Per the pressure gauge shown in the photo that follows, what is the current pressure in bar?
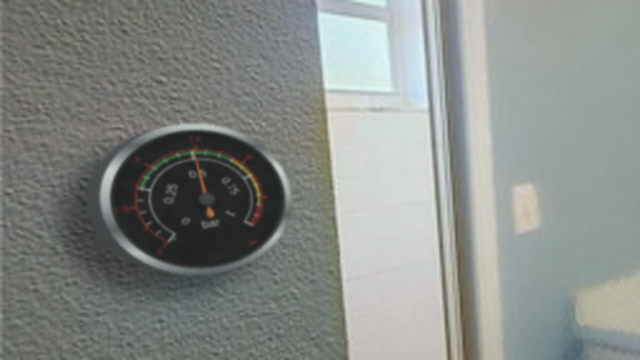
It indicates 0.5 bar
